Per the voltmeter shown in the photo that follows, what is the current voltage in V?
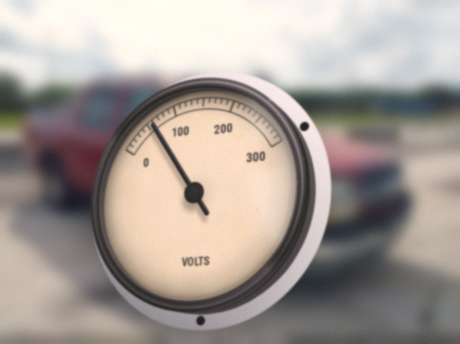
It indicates 60 V
